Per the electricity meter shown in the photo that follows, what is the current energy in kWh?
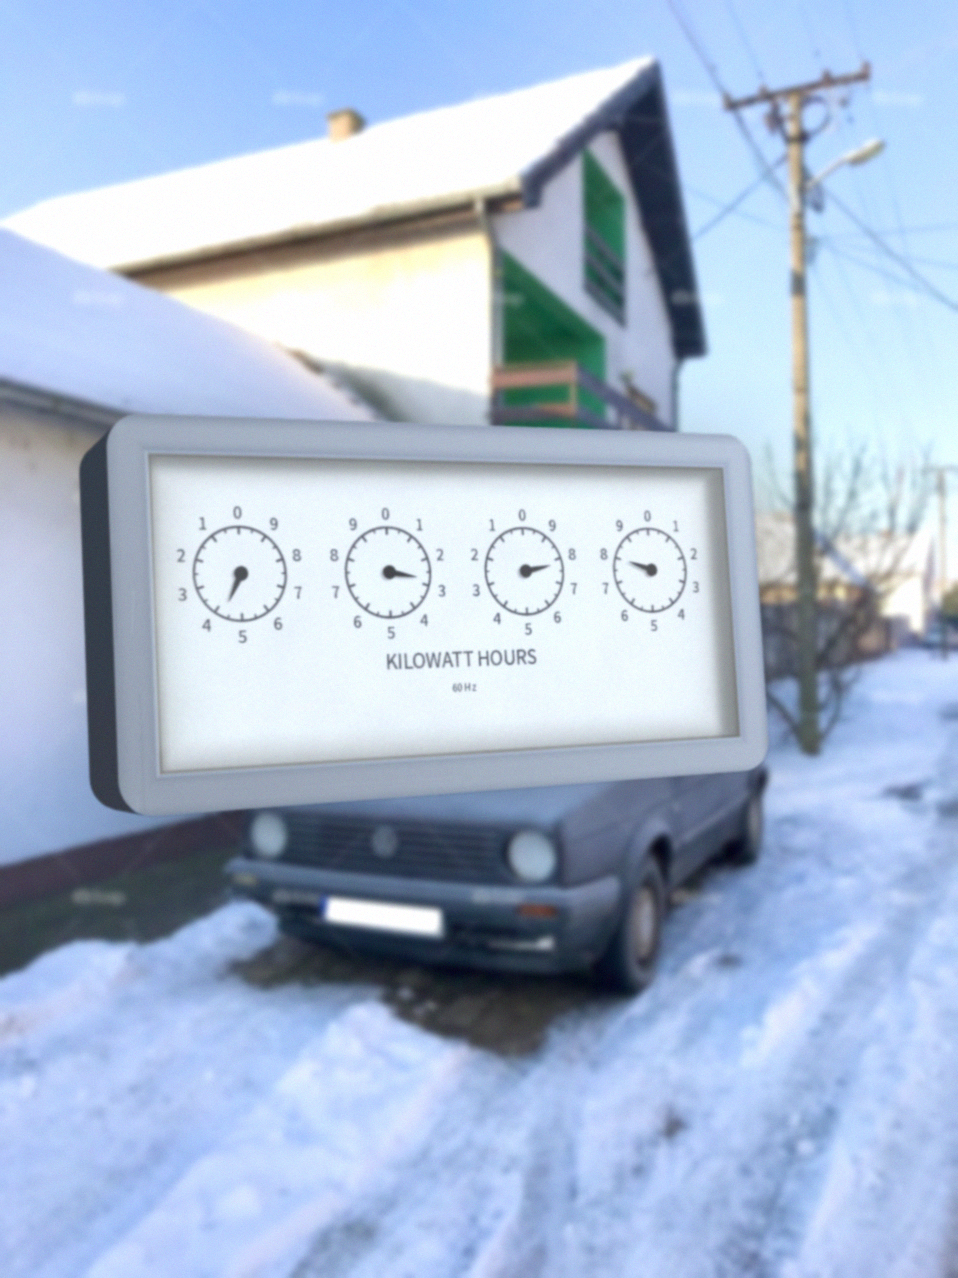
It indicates 4278 kWh
